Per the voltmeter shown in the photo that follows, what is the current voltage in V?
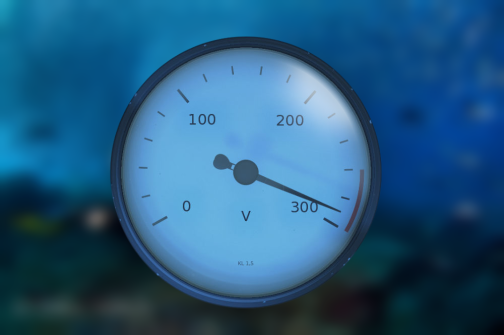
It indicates 290 V
